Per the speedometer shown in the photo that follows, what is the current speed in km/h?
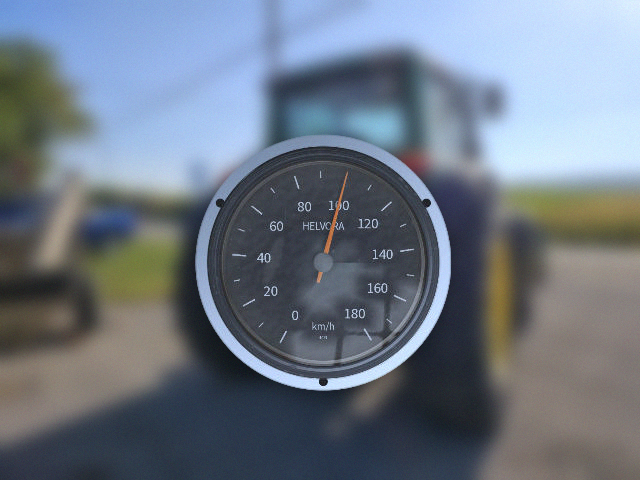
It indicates 100 km/h
